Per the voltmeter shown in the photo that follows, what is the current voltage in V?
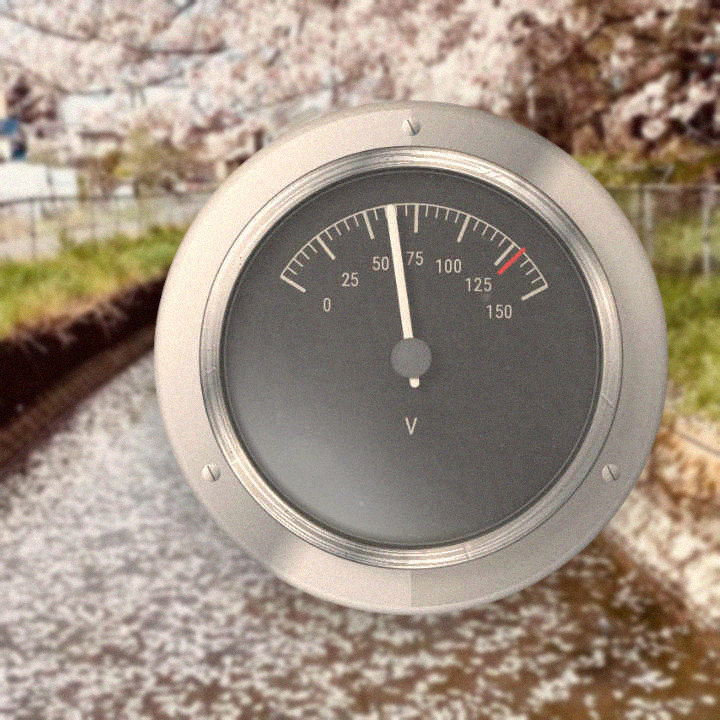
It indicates 62.5 V
